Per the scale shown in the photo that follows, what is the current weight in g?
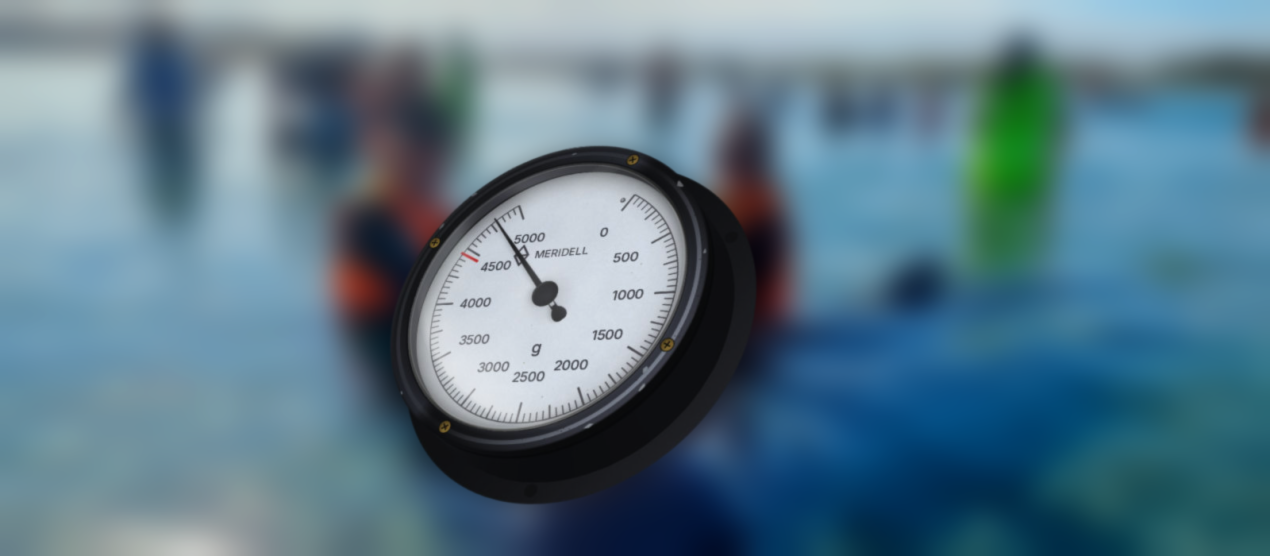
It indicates 4800 g
